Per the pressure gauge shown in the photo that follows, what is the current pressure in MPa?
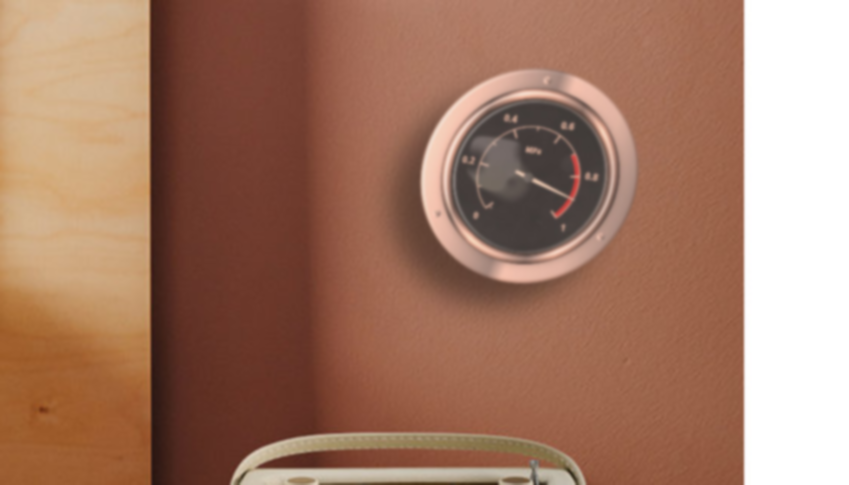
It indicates 0.9 MPa
